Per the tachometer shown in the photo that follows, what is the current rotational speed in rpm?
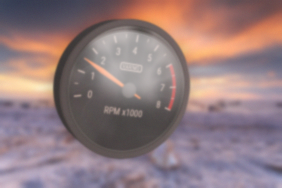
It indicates 1500 rpm
